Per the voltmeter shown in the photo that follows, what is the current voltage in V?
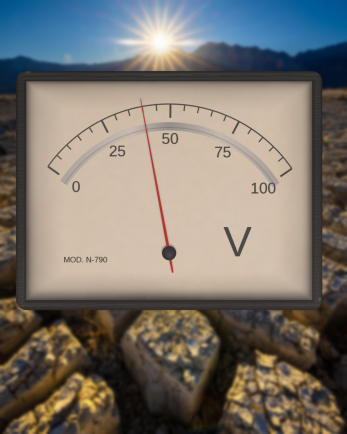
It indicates 40 V
